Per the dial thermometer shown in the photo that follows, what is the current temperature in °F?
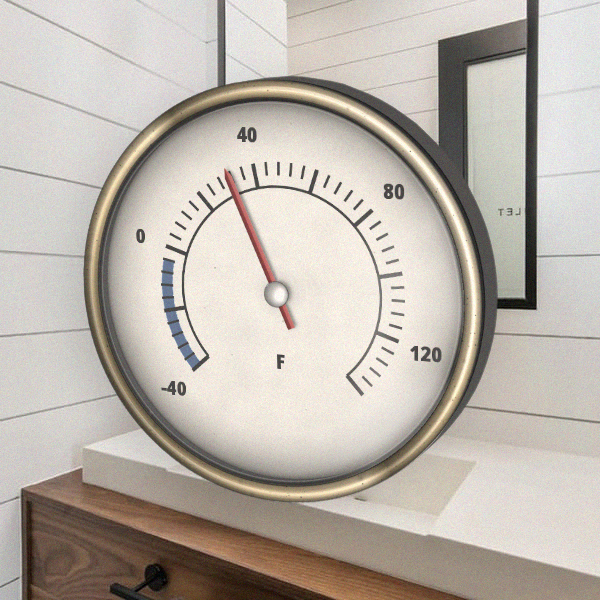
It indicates 32 °F
